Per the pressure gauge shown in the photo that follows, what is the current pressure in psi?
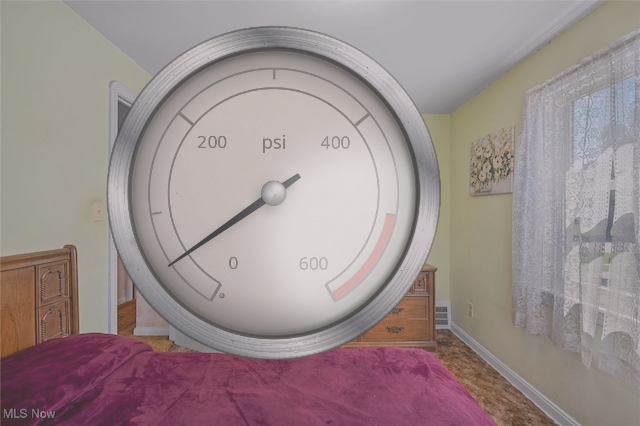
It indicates 50 psi
